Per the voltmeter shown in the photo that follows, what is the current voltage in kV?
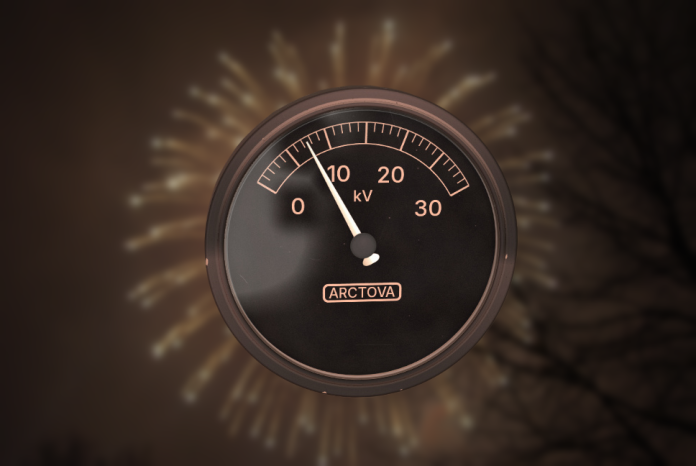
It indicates 7.5 kV
